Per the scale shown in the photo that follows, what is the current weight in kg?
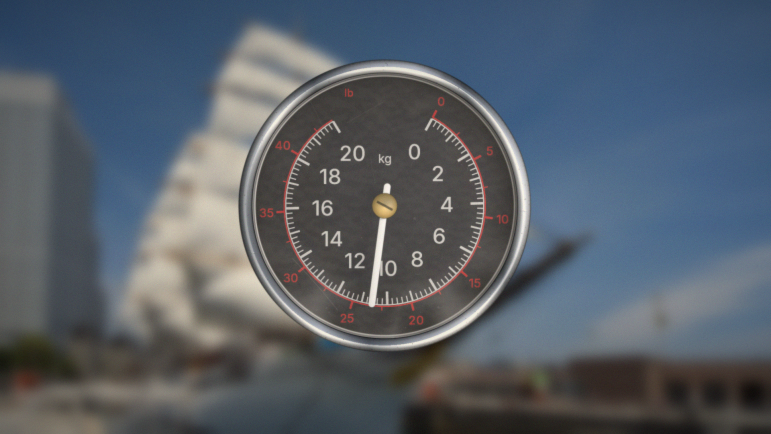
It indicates 10.6 kg
